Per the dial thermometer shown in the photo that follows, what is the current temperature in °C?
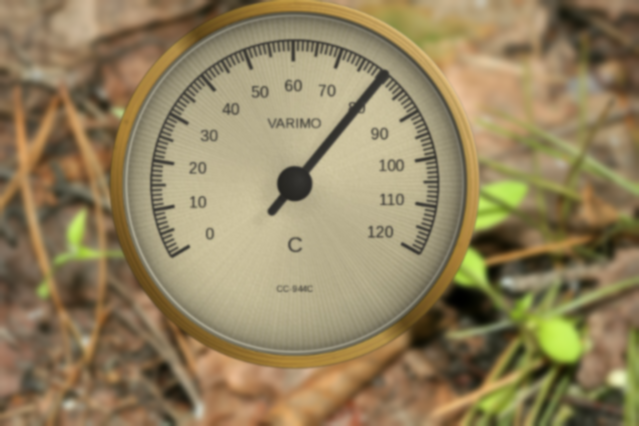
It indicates 80 °C
